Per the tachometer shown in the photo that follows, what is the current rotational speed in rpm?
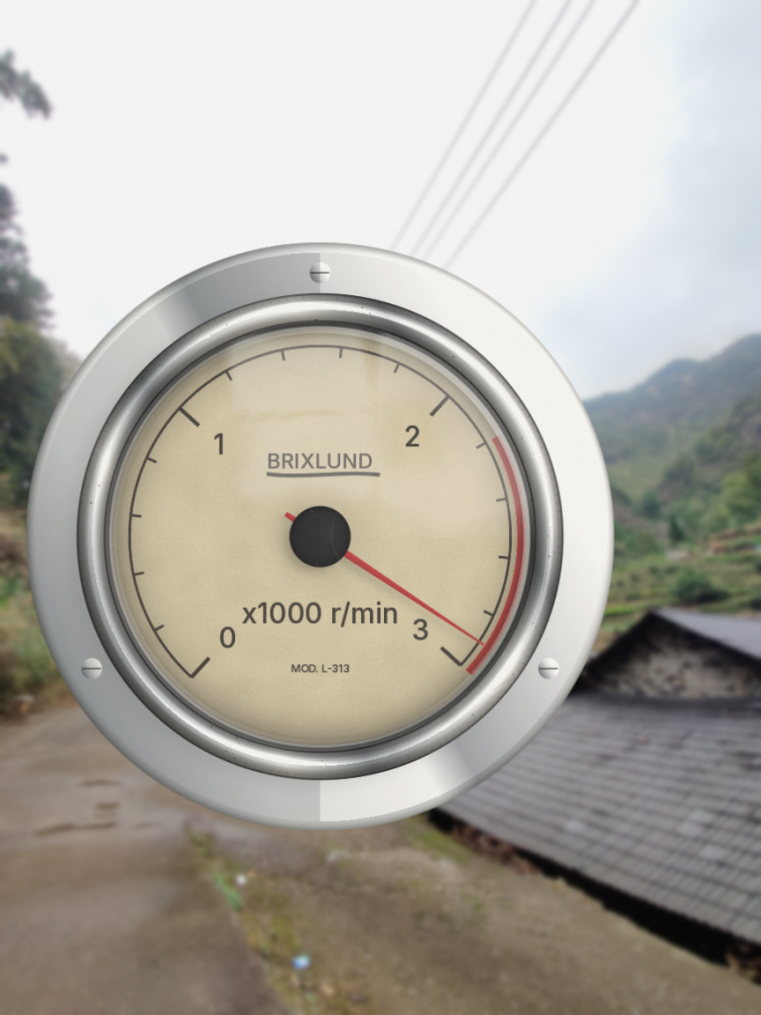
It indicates 2900 rpm
